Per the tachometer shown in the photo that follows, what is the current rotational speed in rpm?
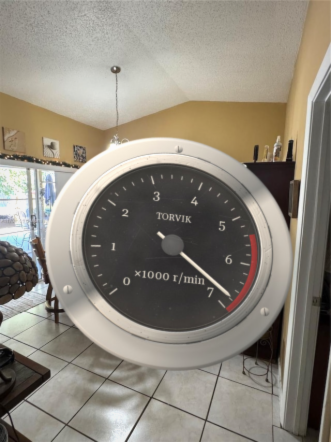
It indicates 6800 rpm
